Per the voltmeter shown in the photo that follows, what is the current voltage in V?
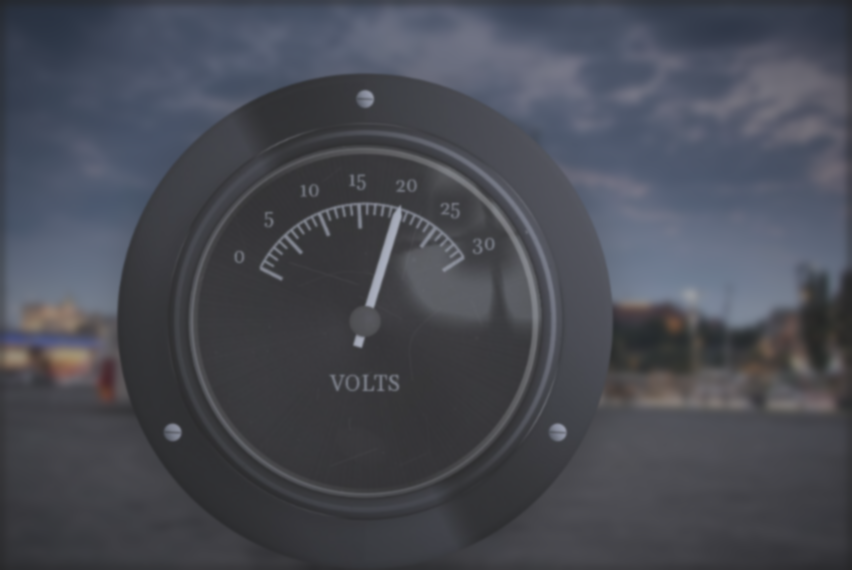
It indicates 20 V
